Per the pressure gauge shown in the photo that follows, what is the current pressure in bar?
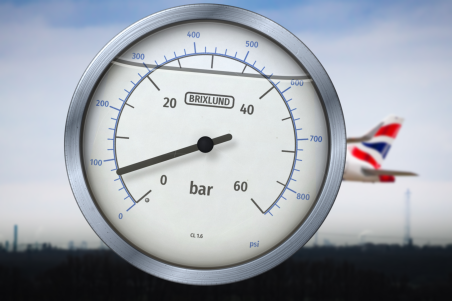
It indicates 5 bar
